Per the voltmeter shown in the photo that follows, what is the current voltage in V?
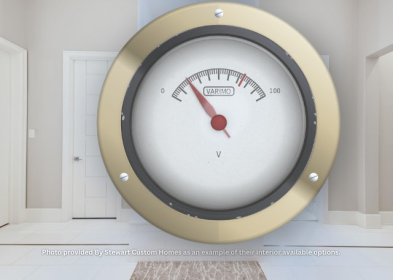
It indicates 20 V
